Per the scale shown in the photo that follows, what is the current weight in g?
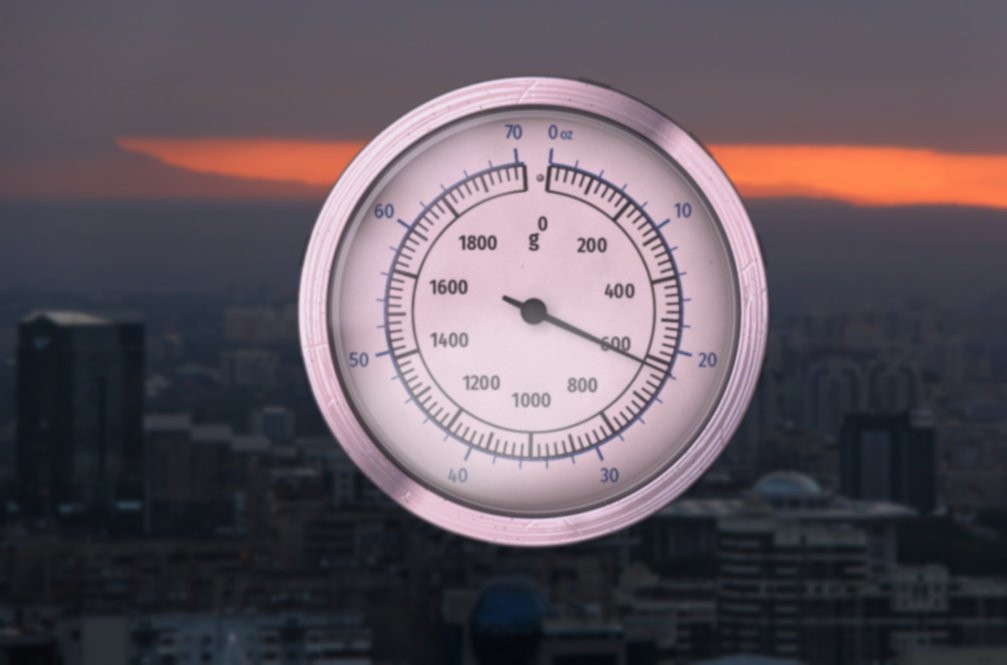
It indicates 620 g
